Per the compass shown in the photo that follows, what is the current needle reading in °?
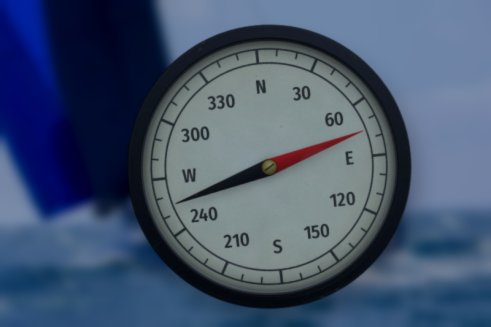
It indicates 75 °
